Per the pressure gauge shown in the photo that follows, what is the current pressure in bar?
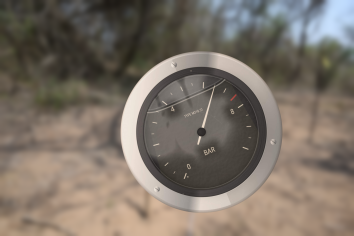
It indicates 6.5 bar
